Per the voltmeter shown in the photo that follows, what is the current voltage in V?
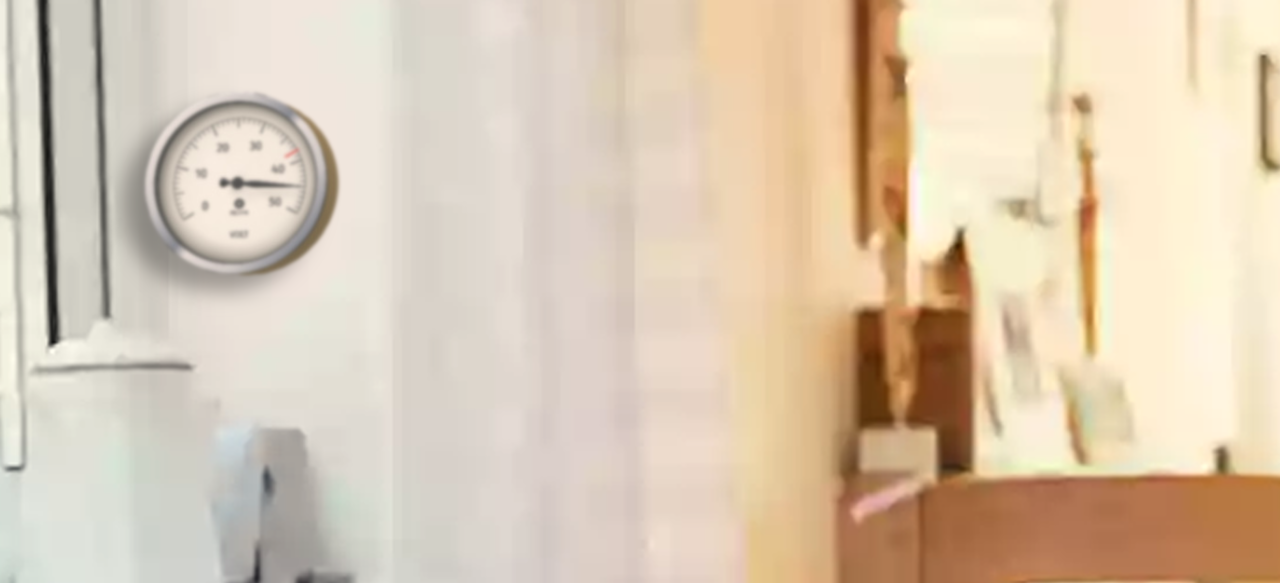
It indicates 45 V
